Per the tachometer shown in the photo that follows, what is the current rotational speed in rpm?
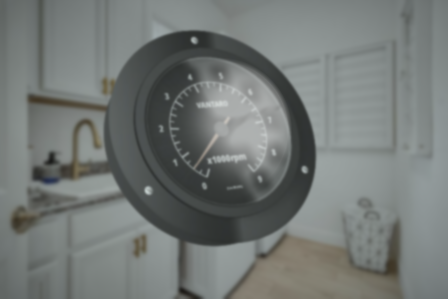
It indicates 500 rpm
